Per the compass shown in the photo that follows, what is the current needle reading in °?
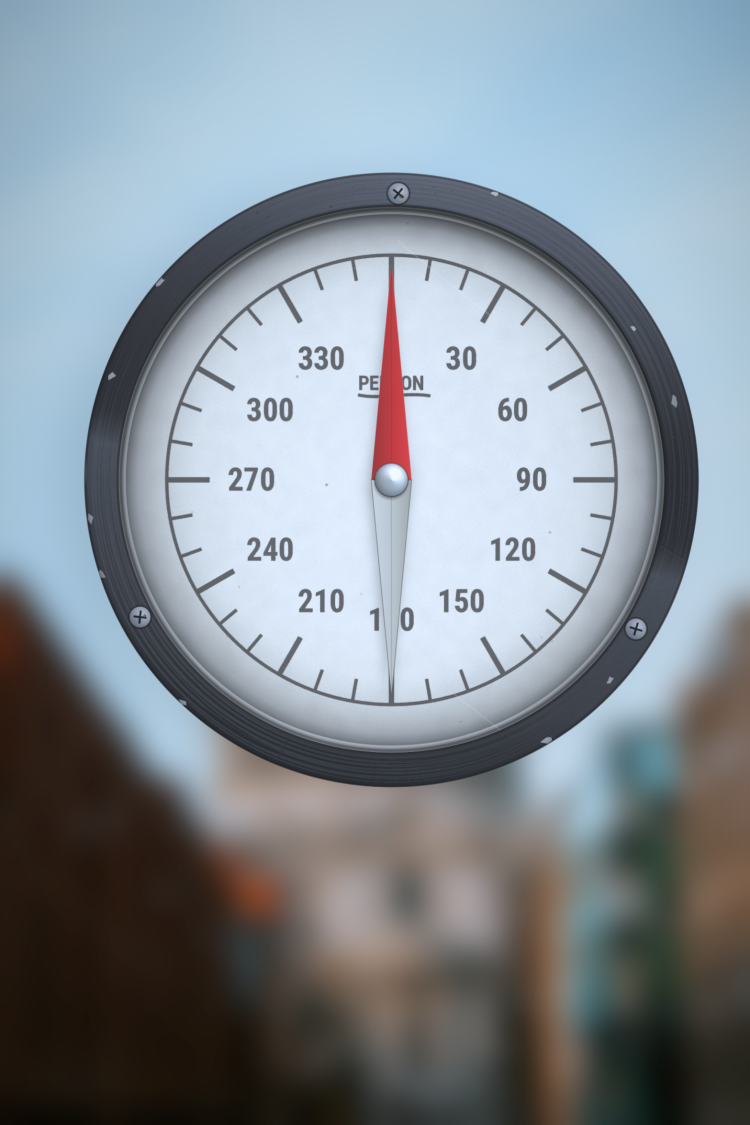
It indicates 0 °
